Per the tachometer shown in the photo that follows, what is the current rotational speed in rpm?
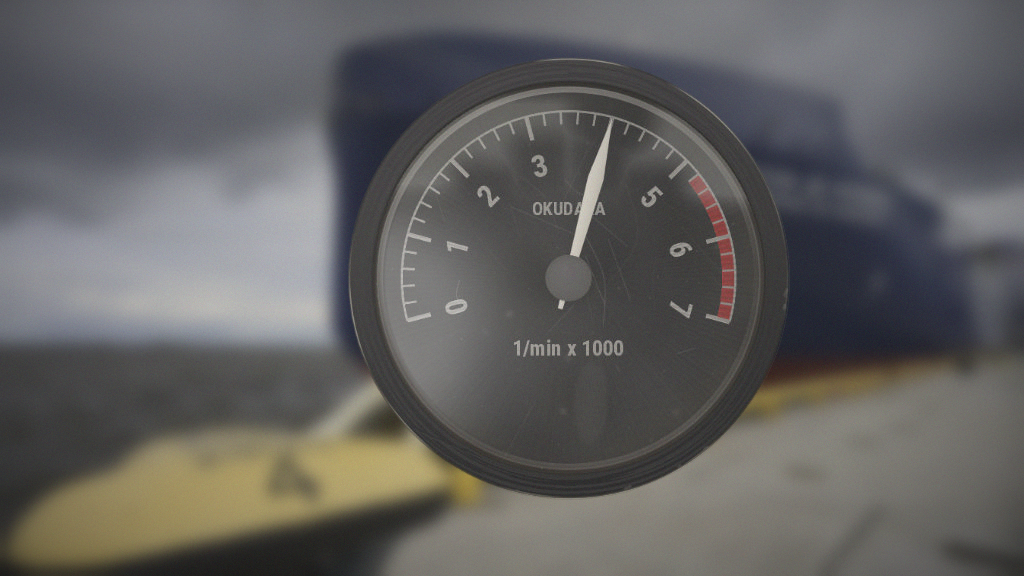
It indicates 4000 rpm
